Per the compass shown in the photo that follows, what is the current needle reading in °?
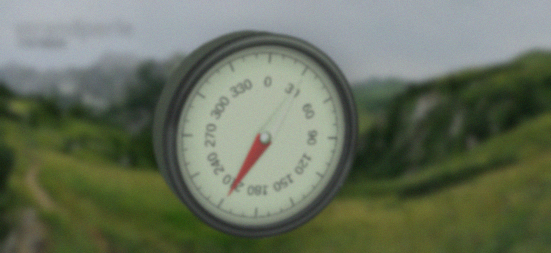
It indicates 210 °
